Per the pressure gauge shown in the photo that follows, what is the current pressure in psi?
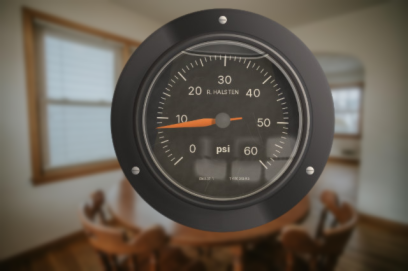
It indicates 8 psi
